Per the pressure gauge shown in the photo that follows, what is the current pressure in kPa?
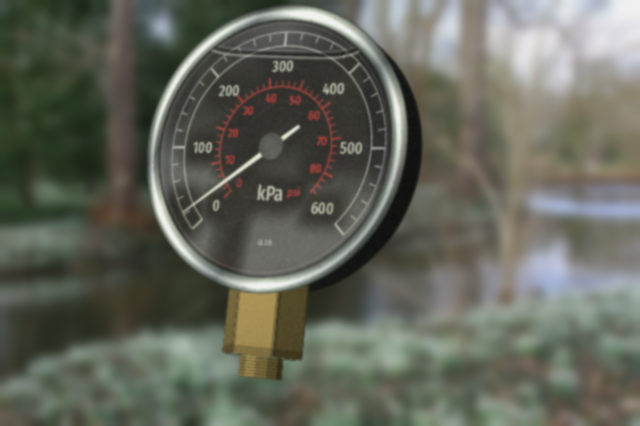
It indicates 20 kPa
